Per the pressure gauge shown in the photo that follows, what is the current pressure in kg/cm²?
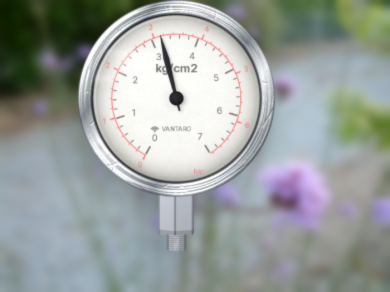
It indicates 3.2 kg/cm²
